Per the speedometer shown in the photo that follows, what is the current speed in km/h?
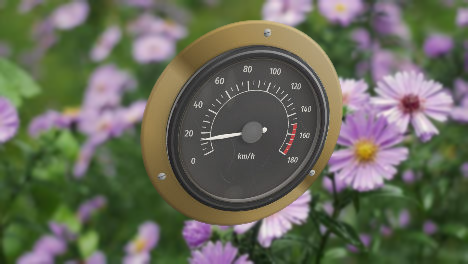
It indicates 15 km/h
